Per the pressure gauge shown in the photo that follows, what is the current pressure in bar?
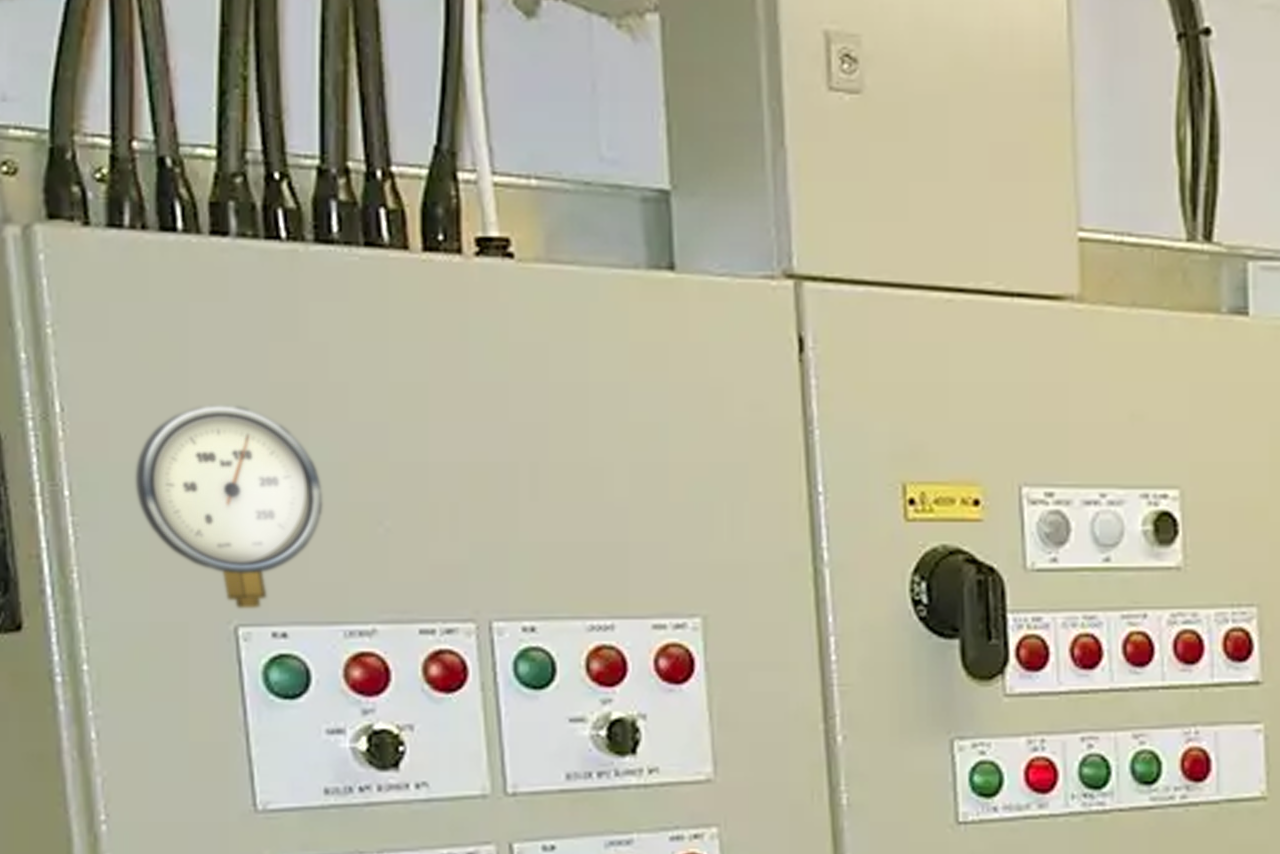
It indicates 150 bar
